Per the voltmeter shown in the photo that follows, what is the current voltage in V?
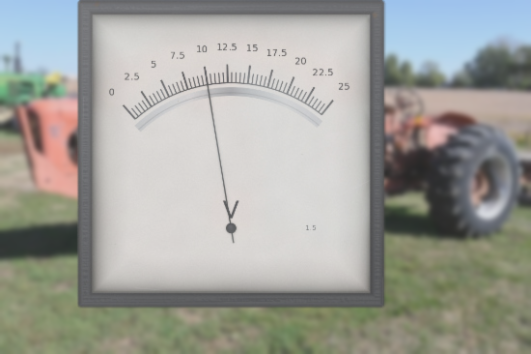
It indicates 10 V
